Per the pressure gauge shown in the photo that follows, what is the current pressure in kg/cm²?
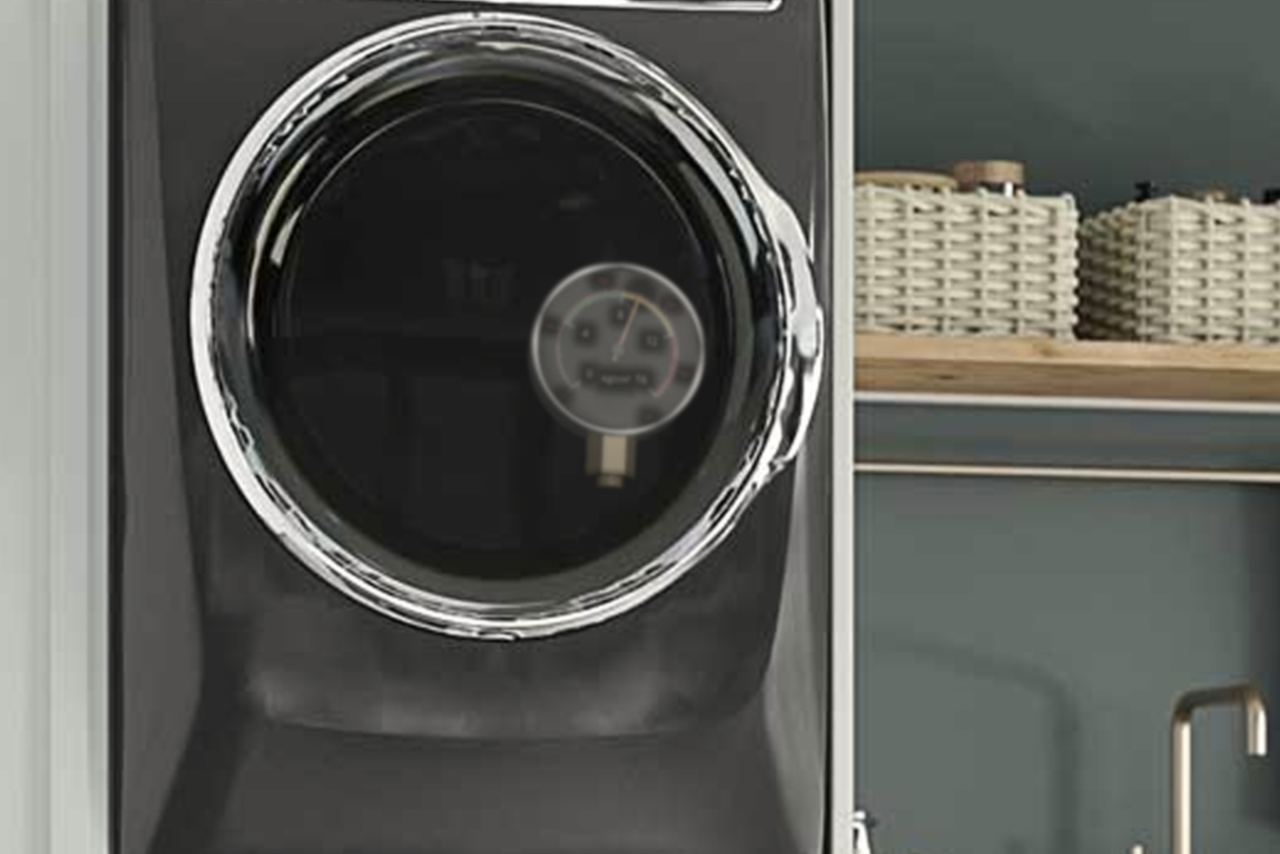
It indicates 9 kg/cm²
